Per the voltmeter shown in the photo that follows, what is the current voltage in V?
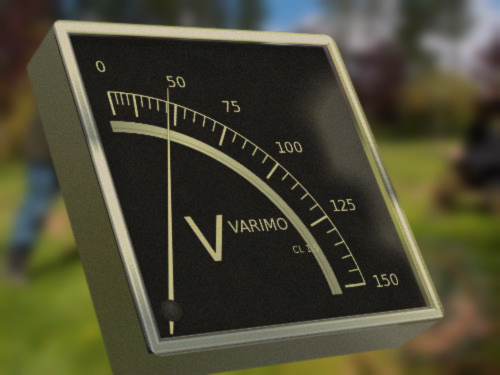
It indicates 45 V
